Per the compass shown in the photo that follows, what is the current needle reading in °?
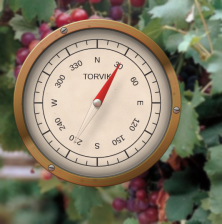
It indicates 30 °
